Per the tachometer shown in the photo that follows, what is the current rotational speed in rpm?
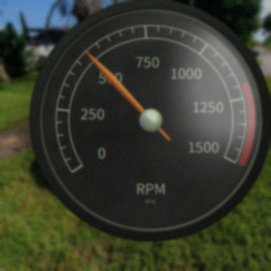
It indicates 500 rpm
